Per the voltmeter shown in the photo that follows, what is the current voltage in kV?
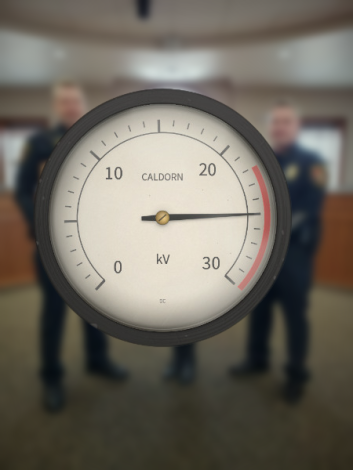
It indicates 25 kV
